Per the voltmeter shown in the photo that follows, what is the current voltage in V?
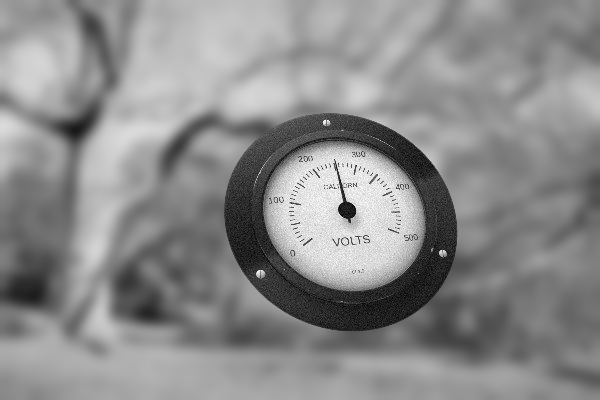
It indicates 250 V
